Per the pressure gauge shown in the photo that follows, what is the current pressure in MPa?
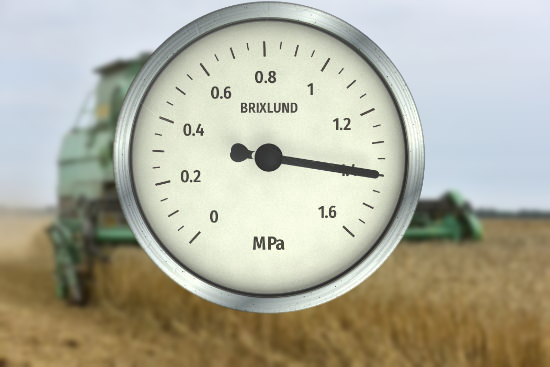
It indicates 1.4 MPa
